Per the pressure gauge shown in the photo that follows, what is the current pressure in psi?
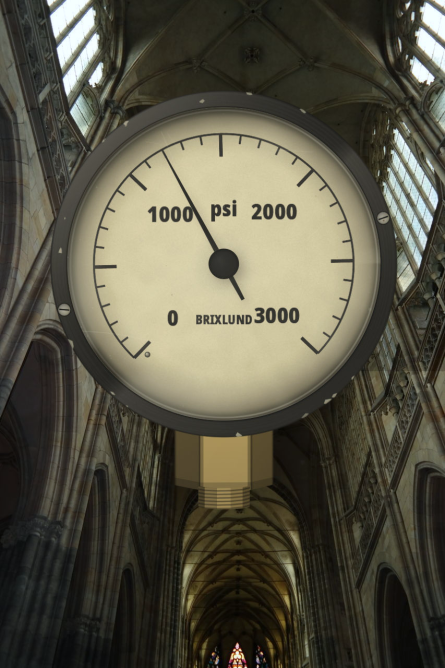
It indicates 1200 psi
